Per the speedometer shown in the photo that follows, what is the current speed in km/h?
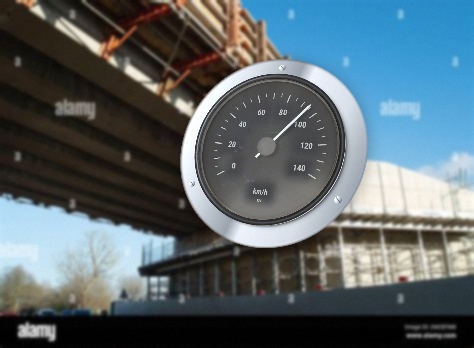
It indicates 95 km/h
